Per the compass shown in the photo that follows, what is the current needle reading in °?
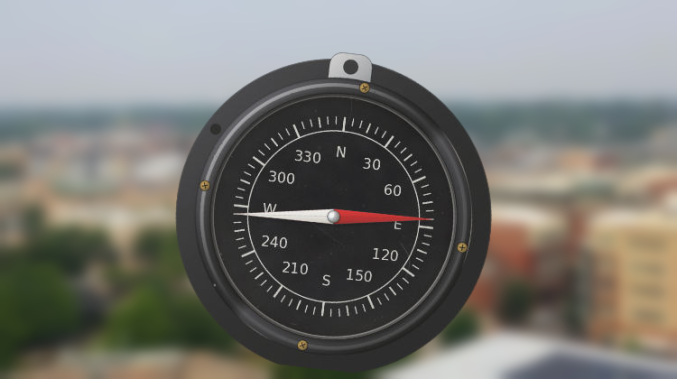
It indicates 85 °
